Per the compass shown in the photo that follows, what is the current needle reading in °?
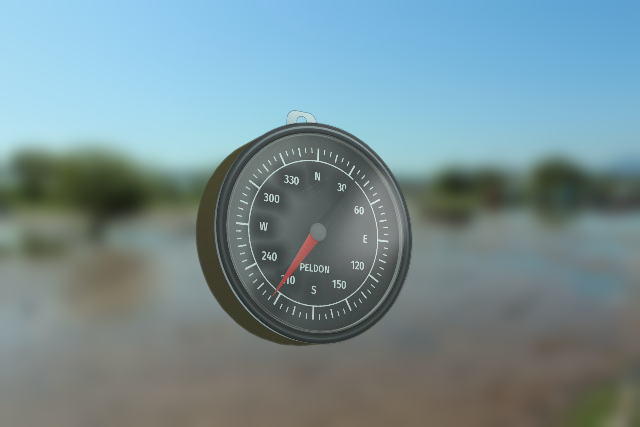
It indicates 215 °
